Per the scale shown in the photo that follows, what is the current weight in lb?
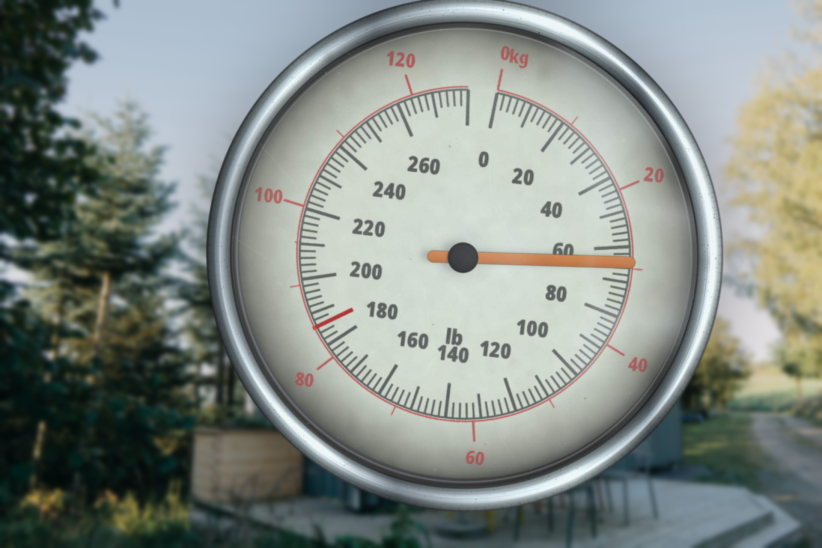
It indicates 64 lb
